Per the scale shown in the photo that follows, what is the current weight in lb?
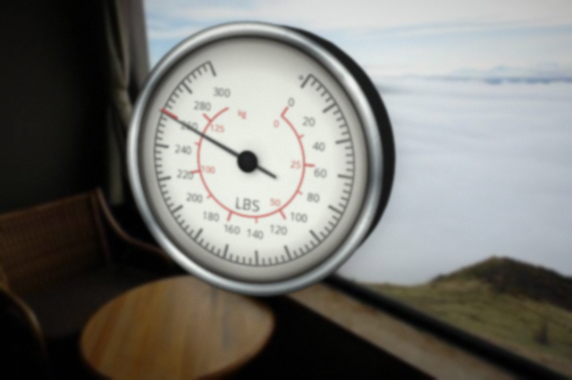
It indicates 260 lb
